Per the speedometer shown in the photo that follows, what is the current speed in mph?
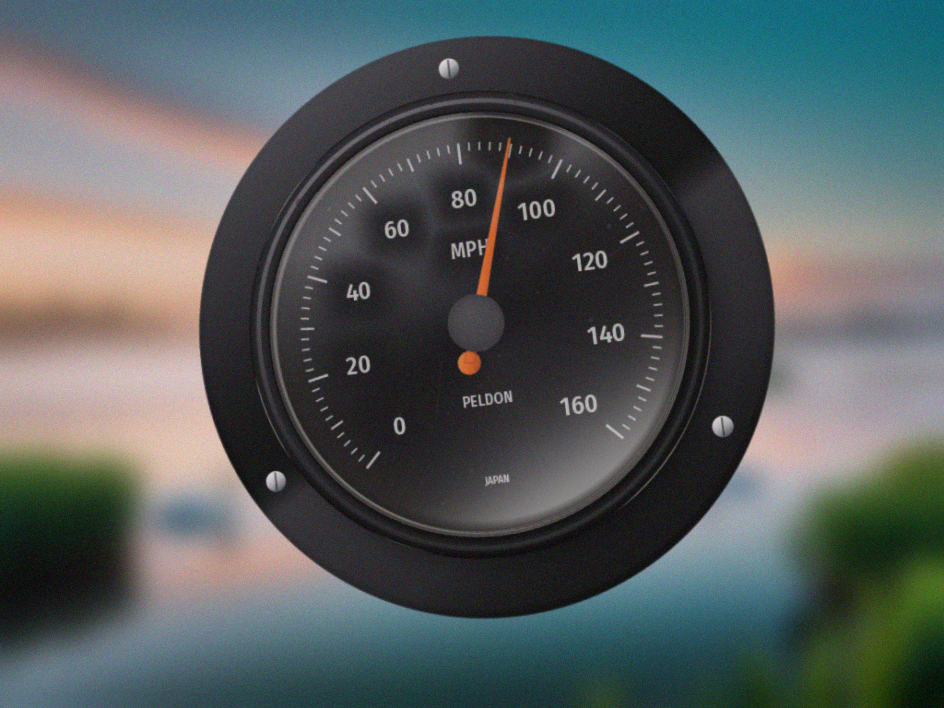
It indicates 90 mph
